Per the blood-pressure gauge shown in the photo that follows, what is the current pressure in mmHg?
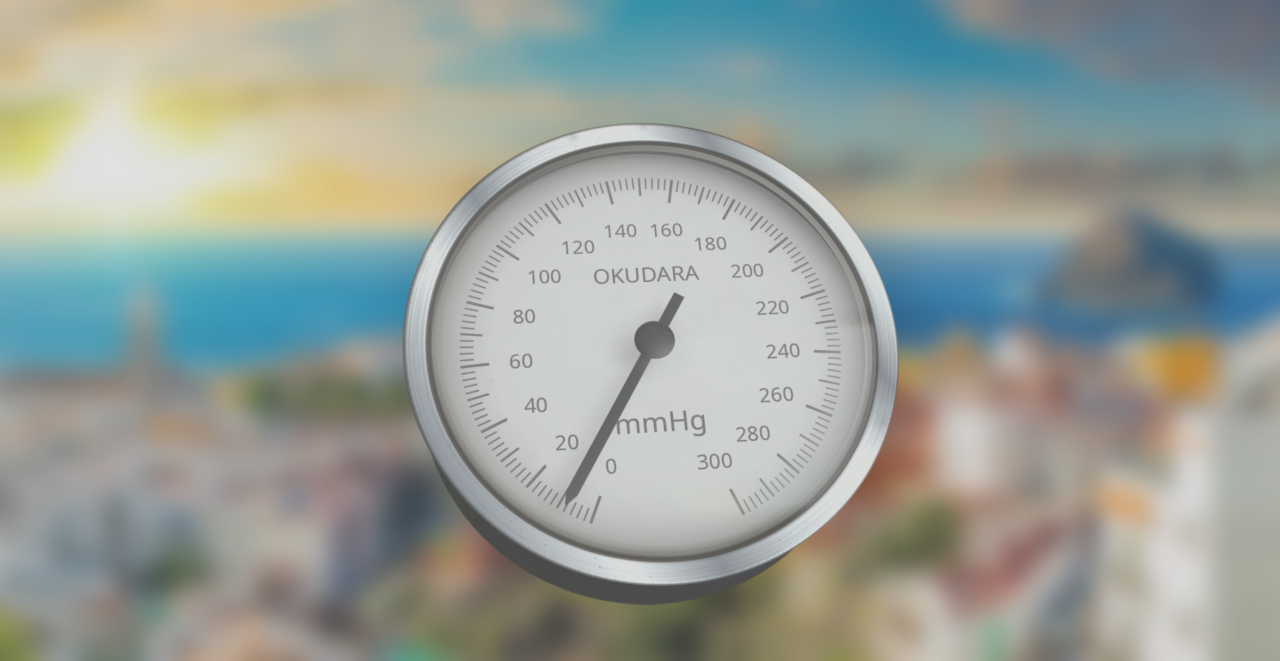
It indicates 8 mmHg
